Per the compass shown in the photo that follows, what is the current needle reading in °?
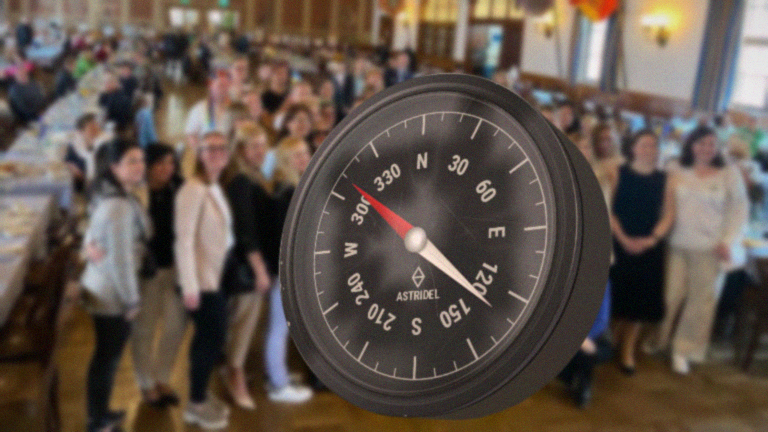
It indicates 310 °
